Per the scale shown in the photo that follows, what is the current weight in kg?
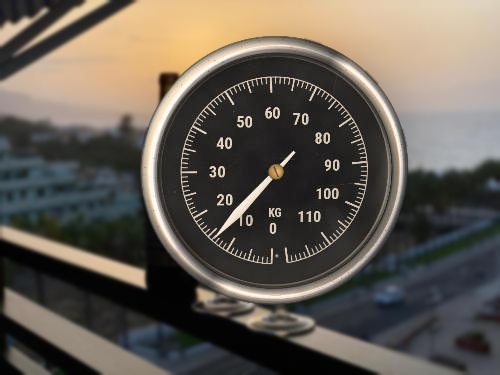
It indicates 14 kg
